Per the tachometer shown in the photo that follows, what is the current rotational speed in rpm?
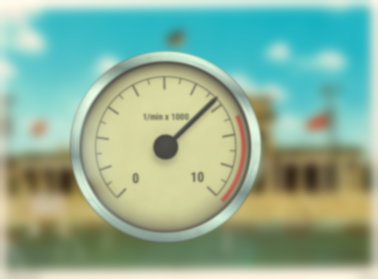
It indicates 6750 rpm
